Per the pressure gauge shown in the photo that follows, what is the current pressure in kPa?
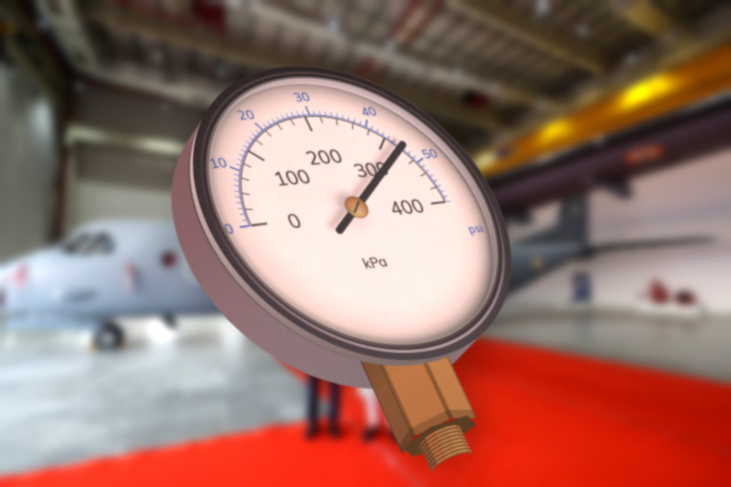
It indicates 320 kPa
